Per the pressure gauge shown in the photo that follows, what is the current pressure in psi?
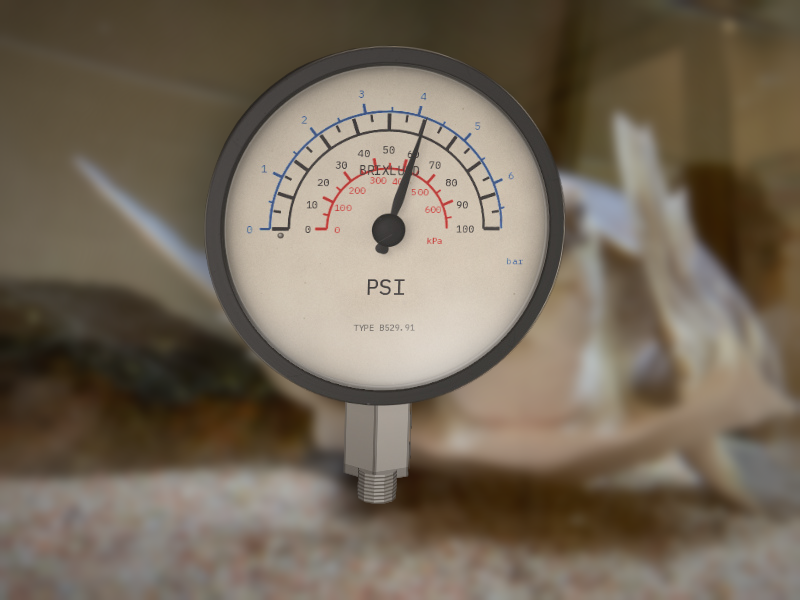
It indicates 60 psi
